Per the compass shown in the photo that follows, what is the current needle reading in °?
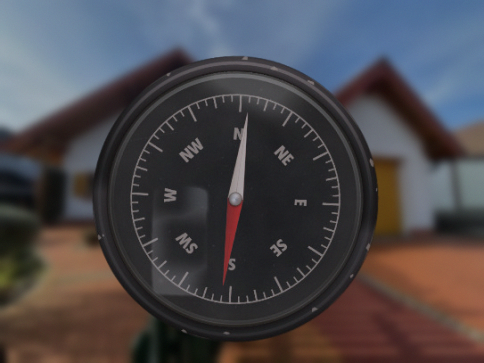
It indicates 185 °
